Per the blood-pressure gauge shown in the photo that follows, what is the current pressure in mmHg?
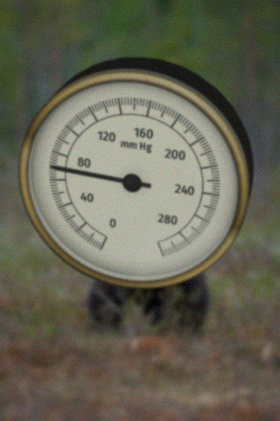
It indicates 70 mmHg
